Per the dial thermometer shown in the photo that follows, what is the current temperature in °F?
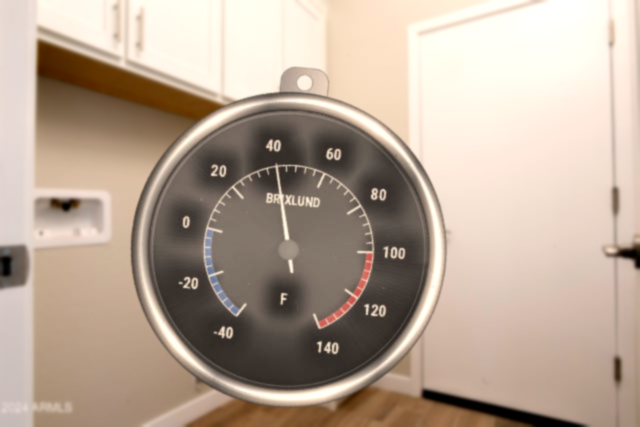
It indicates 40 °F
